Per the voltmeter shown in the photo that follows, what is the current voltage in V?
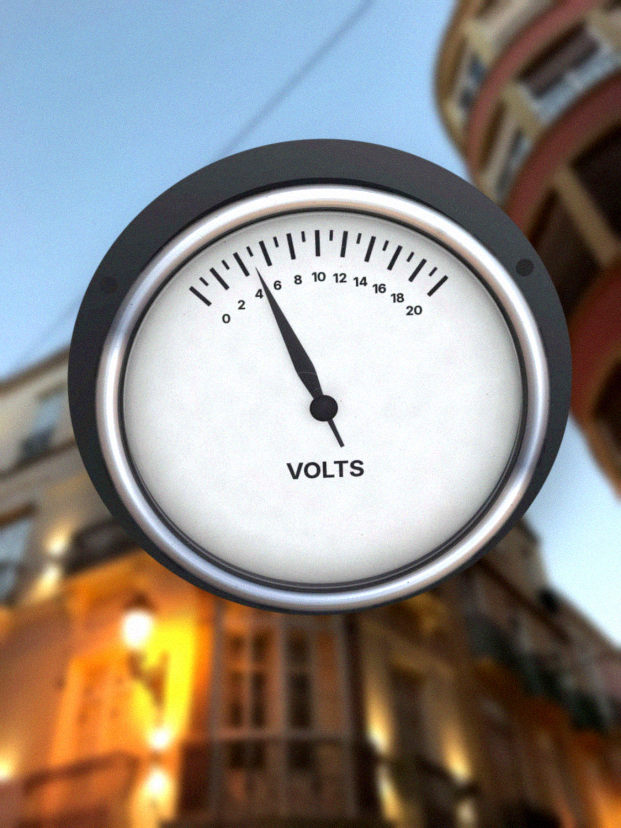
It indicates 5 V
